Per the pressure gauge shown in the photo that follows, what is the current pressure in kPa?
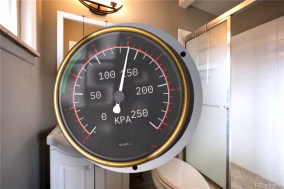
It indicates 140 kPa
